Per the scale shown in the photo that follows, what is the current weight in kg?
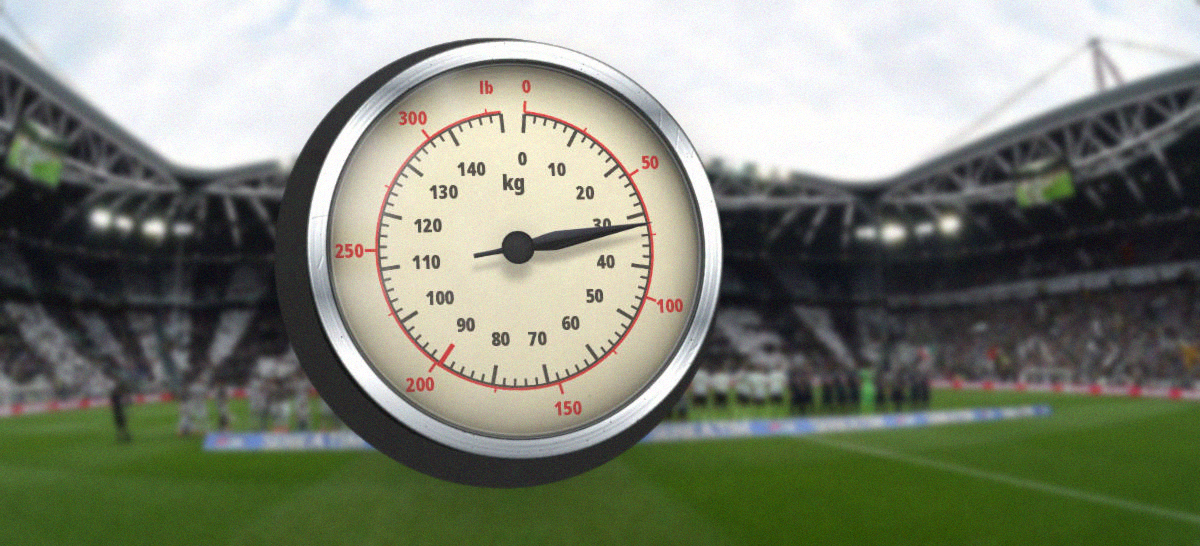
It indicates 32 kg
